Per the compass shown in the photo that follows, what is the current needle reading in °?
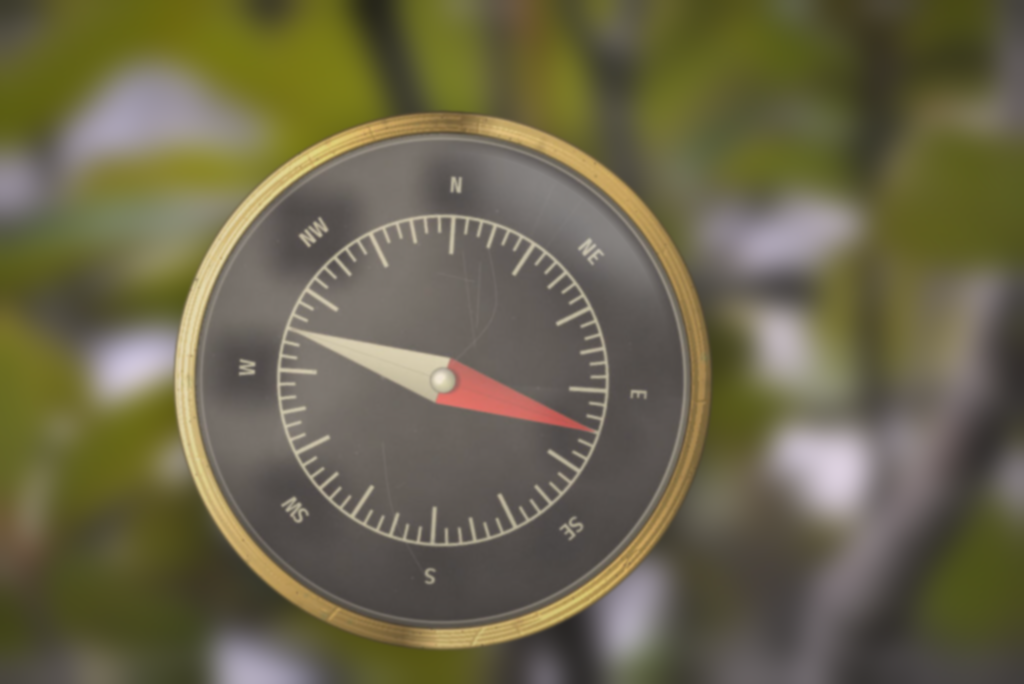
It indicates 105 °
